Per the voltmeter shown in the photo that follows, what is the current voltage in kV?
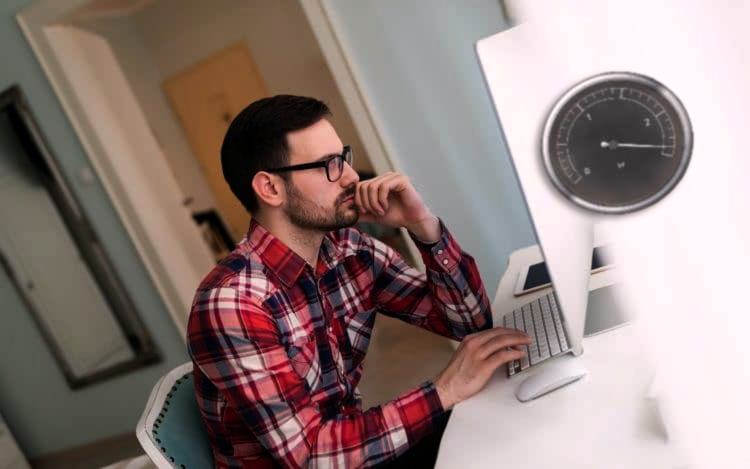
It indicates 2.4 kV
